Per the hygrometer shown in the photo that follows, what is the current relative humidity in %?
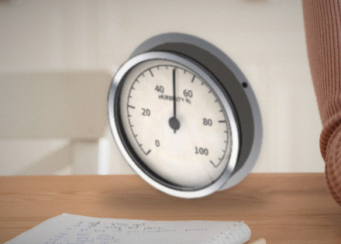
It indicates 52 %
